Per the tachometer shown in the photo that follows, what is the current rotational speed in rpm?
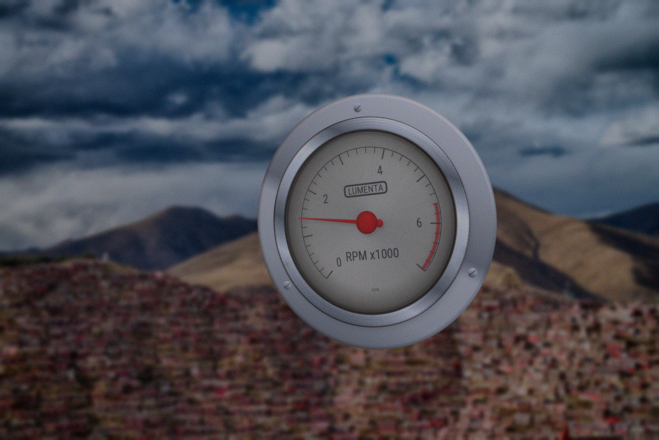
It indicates 1400 rpm
